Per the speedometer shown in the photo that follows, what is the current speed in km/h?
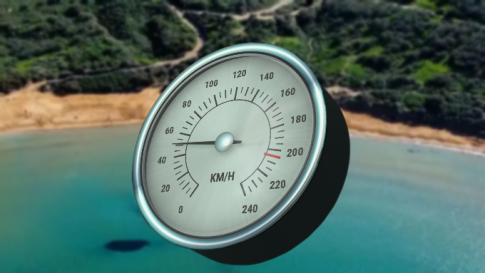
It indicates 50 km/h
